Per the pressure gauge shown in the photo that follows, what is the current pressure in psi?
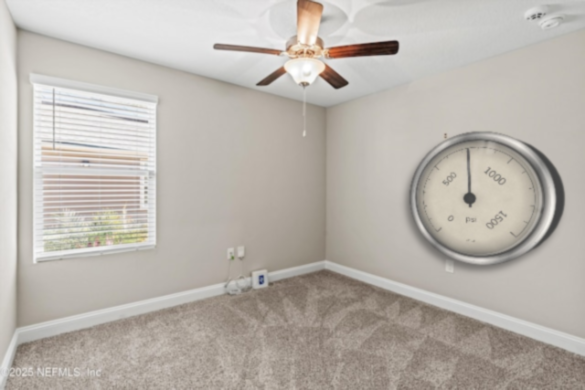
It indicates 750 psi
